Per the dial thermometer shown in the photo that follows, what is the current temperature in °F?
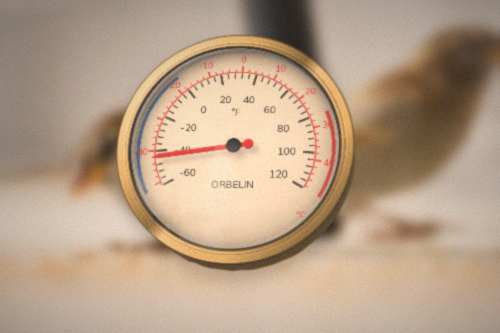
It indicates -44 °F
